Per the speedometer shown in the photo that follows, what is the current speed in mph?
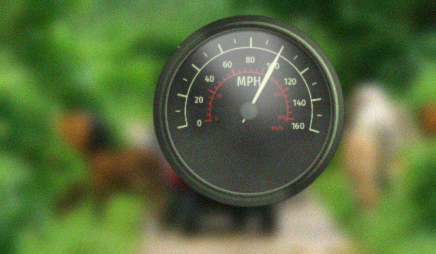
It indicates 100 mph
